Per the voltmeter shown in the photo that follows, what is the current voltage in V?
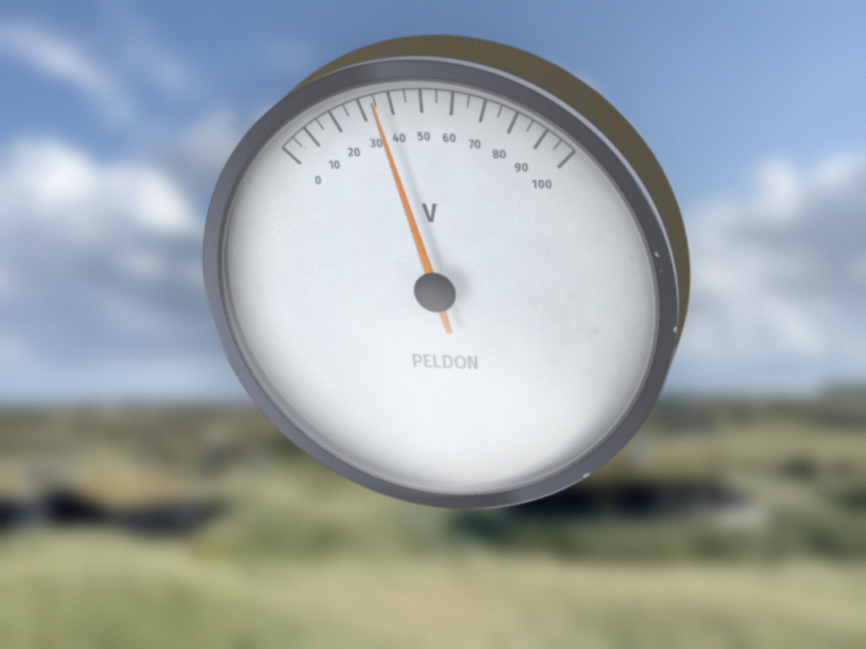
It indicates 35 V
